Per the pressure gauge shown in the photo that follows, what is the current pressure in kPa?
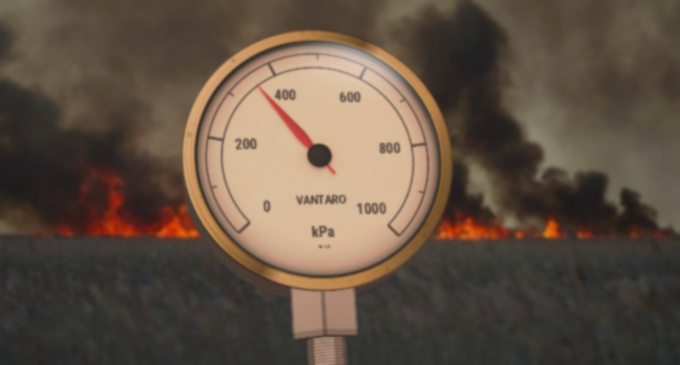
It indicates 350 kPa
